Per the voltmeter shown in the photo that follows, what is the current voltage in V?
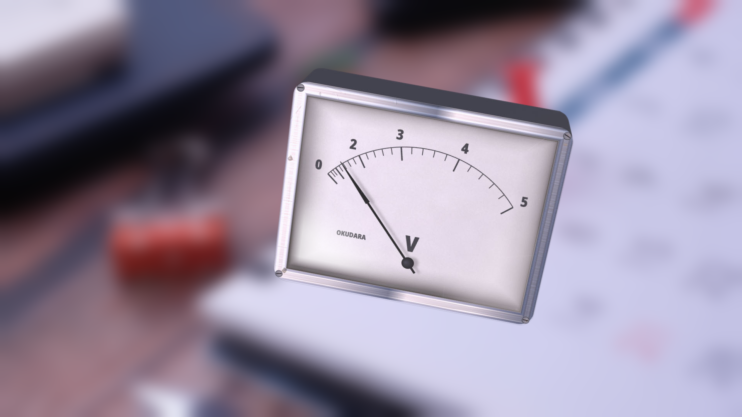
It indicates 1.4 V
